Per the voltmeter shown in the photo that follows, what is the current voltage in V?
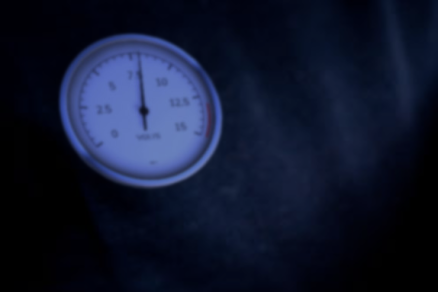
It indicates 8 V
